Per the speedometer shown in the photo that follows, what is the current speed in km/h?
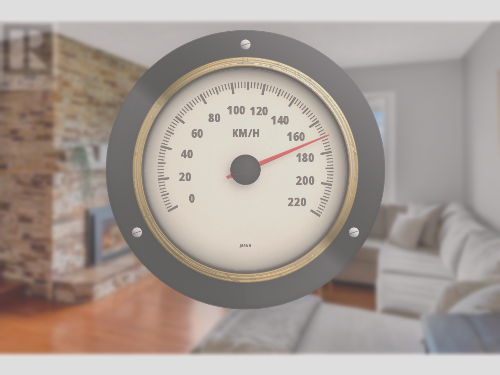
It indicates 170 km/h
